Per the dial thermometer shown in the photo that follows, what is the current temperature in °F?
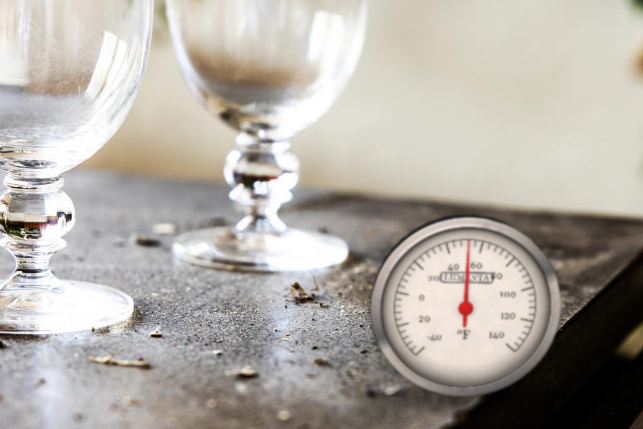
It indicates 52 °F
